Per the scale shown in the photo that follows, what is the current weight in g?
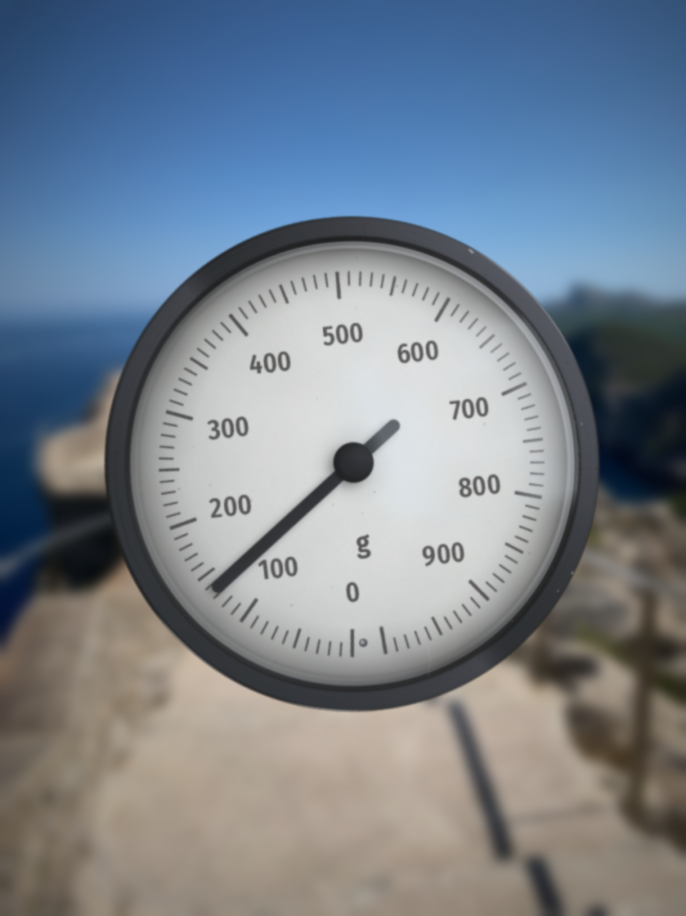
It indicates 135 g
